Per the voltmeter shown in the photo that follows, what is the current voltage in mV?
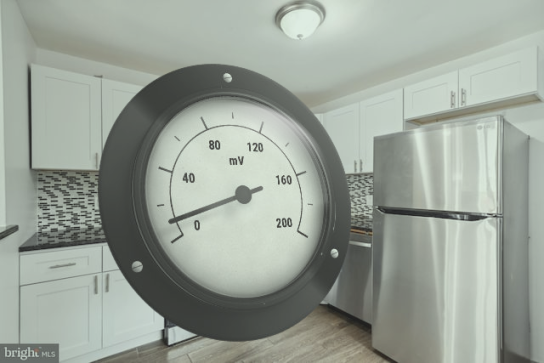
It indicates 10 mV
